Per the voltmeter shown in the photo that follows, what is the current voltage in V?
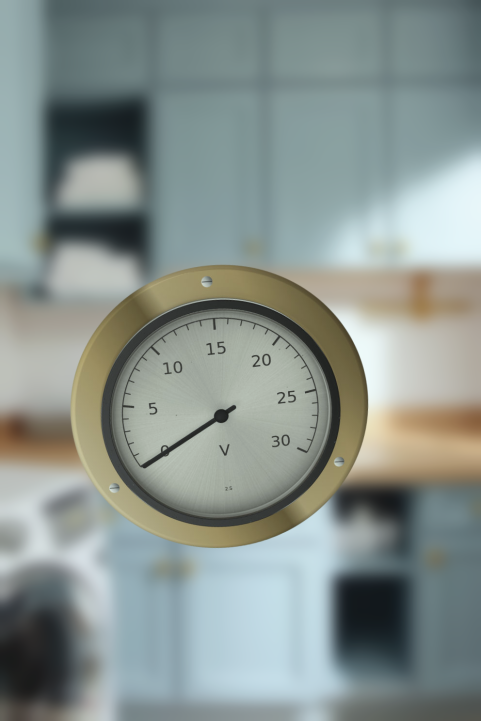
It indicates 0 V
